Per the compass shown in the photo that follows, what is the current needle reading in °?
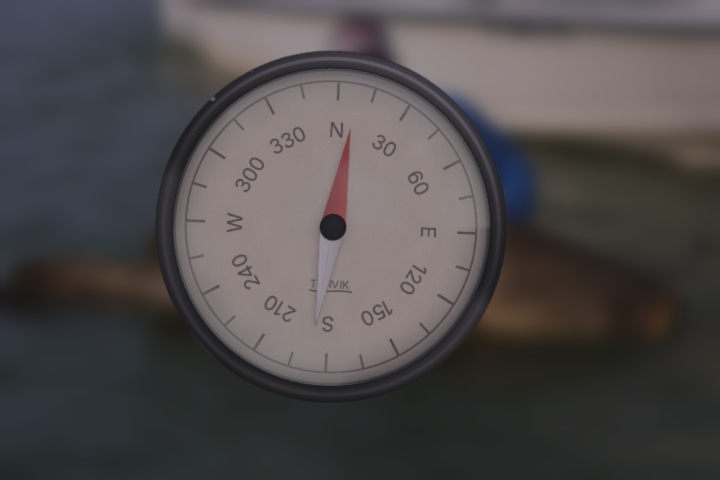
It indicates 7.5 °
